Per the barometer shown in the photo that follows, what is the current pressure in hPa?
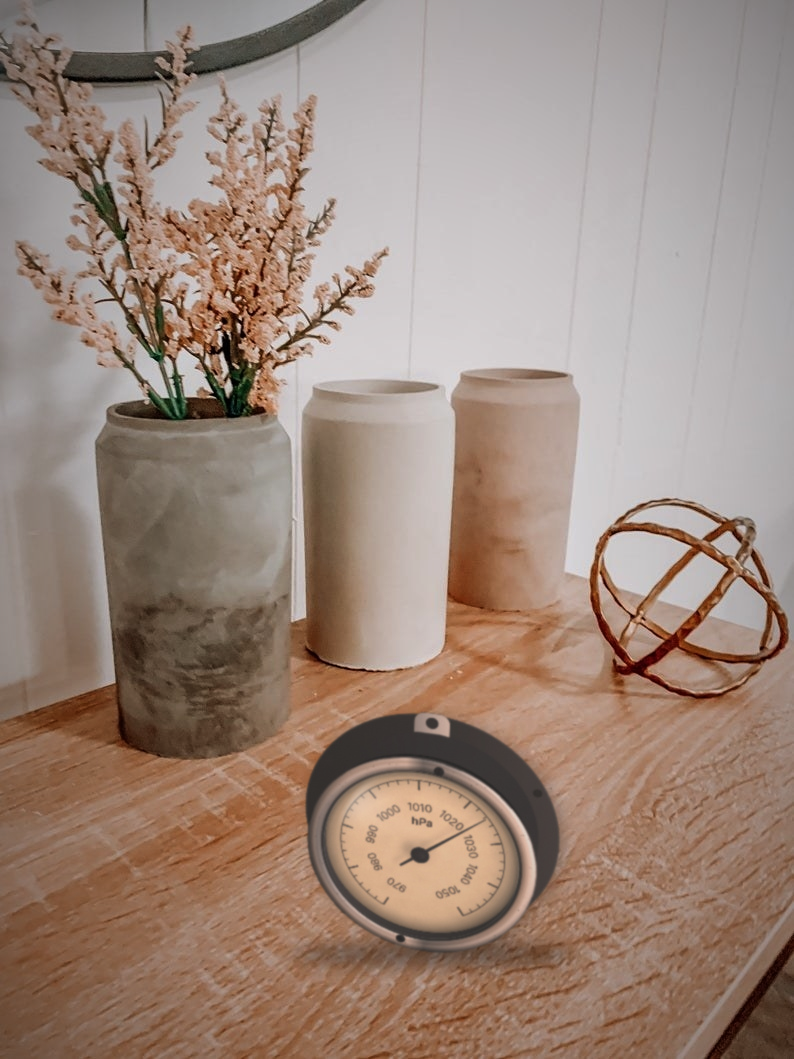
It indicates 1024 hPa
